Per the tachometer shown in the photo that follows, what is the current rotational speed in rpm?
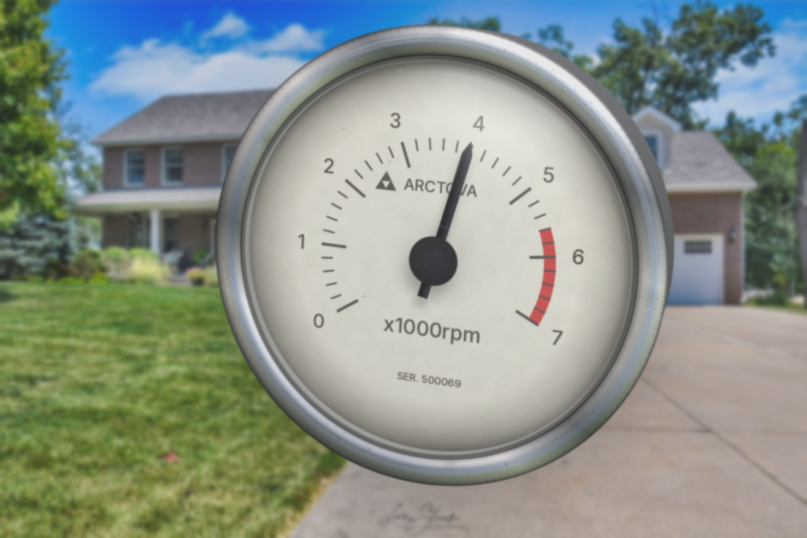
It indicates 4000 rpm
